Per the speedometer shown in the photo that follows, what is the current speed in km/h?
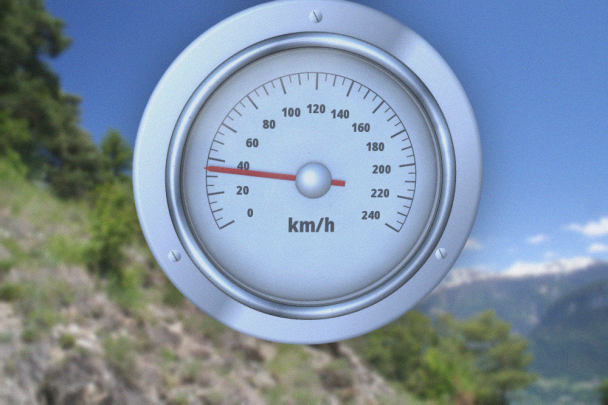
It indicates 35 km/h
